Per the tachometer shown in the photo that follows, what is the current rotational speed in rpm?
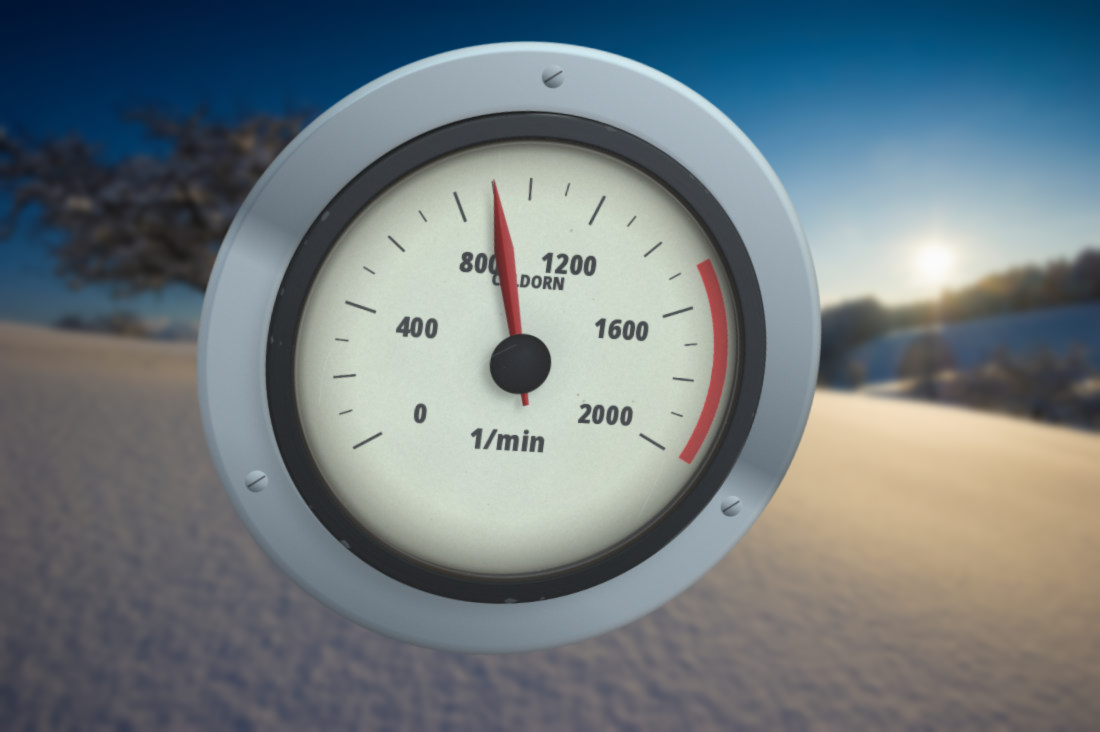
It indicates 900 rpm
